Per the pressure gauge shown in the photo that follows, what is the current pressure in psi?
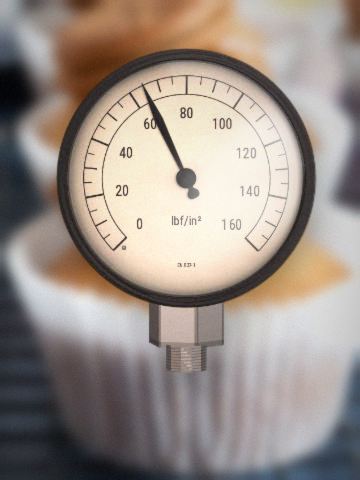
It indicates 65 psi
